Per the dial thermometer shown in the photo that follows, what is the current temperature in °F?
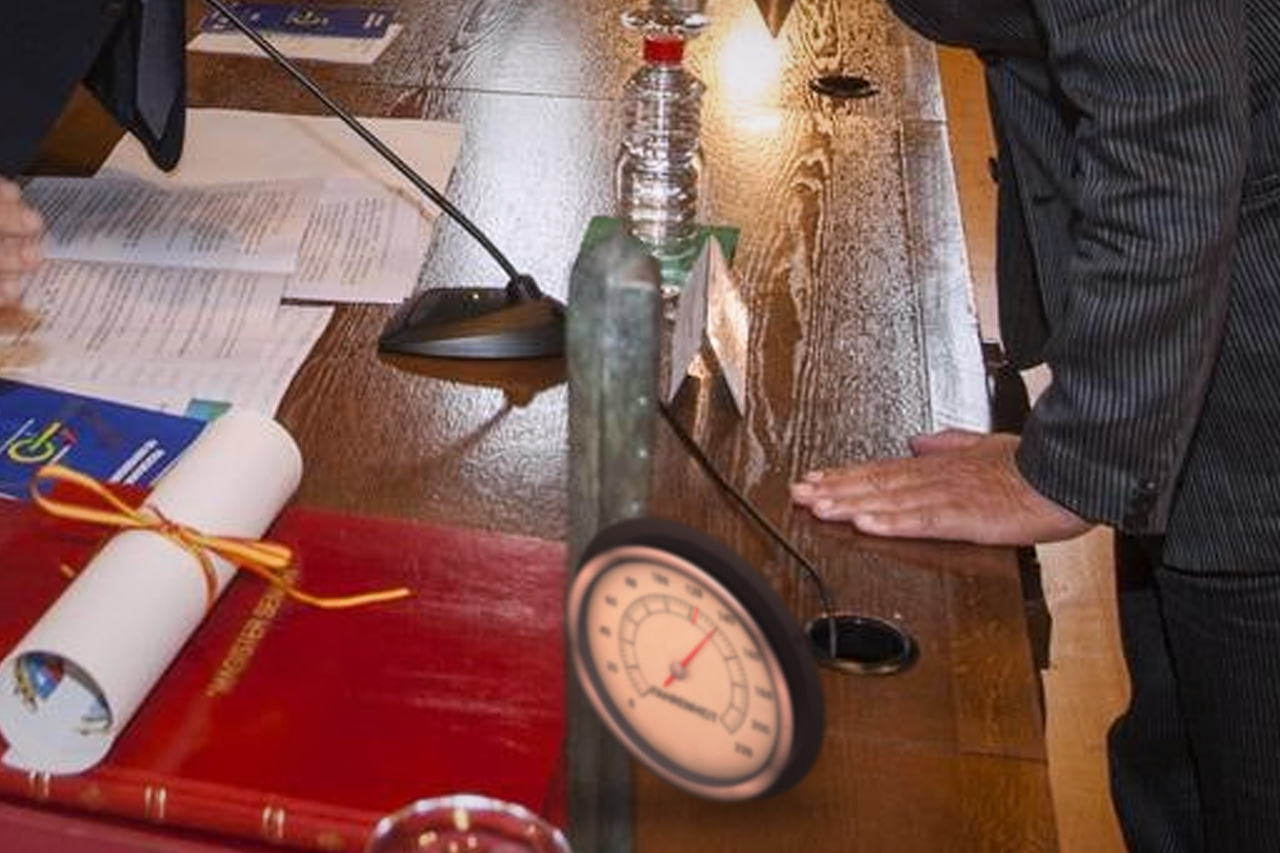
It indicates 140 °F
